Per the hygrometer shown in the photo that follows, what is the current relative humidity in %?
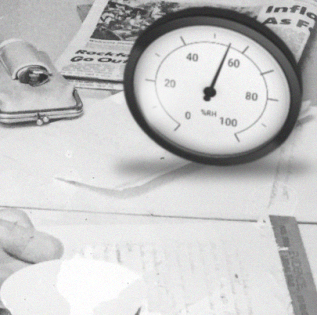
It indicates 55 %
